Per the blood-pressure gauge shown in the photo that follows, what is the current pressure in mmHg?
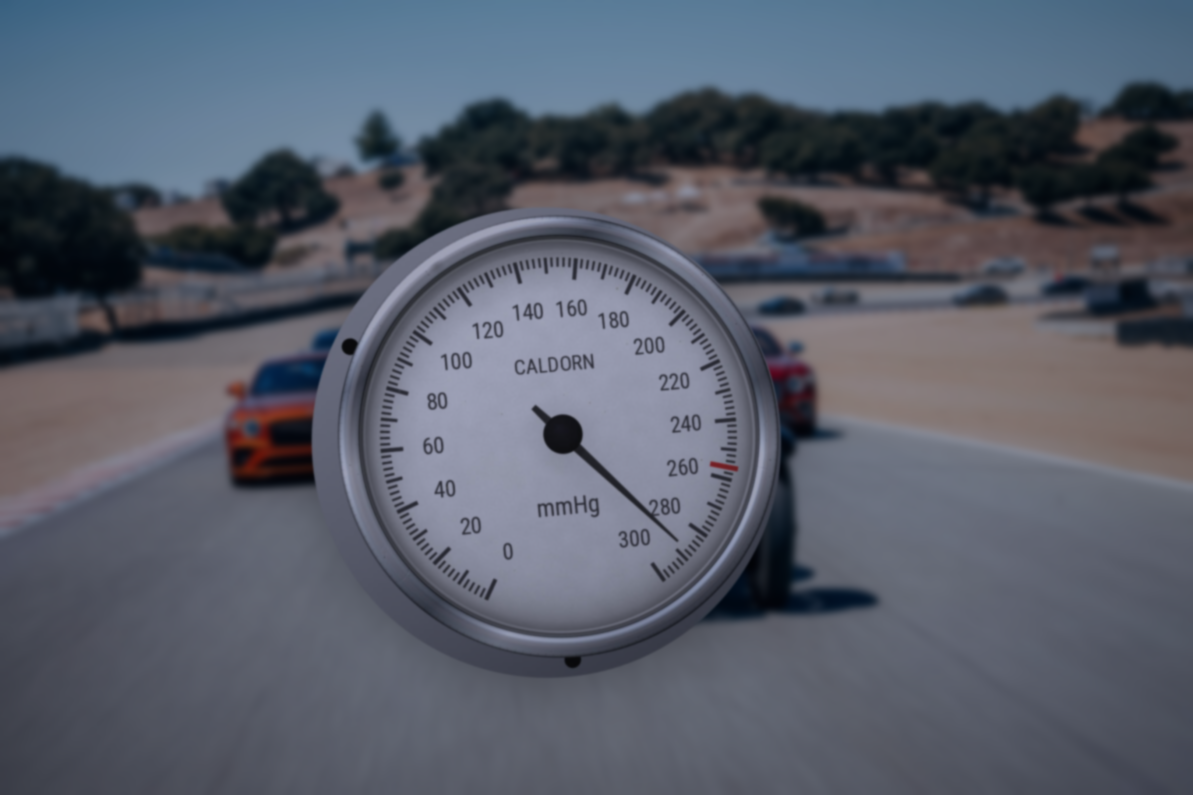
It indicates 288 mmHg
